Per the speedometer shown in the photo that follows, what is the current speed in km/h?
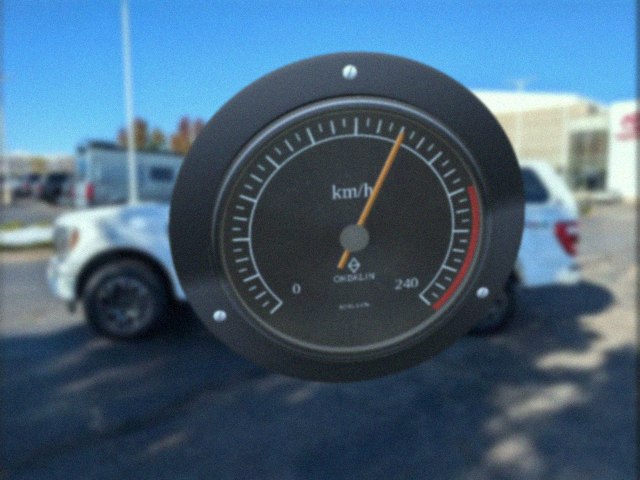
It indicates 140 km/h
